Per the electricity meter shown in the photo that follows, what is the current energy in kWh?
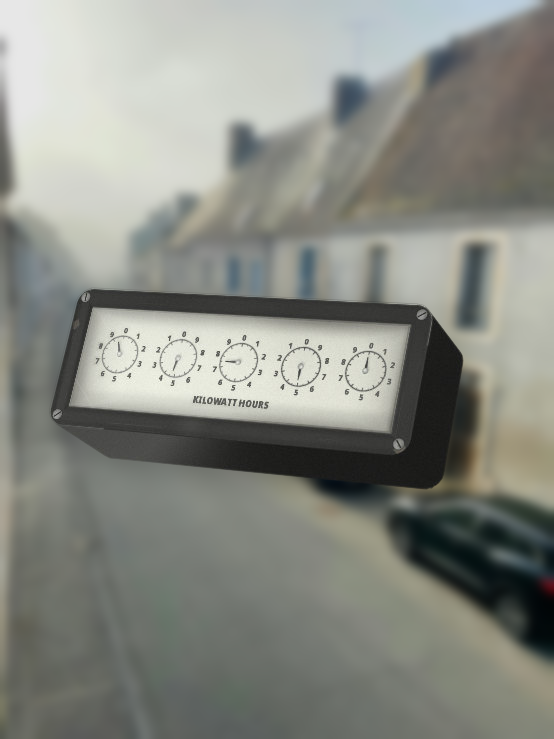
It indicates 94750 kWh
